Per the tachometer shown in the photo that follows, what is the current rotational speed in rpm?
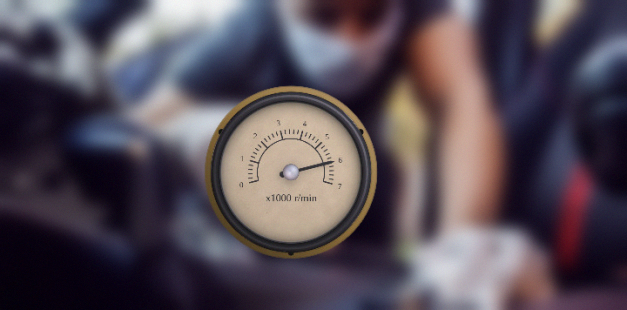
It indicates 6000 rpm
